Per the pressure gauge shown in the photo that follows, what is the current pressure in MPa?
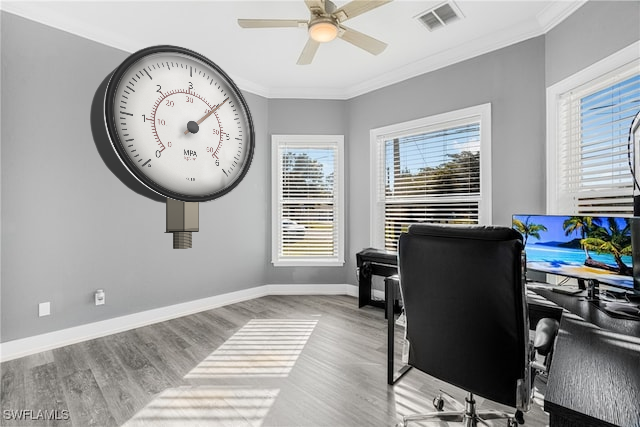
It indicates 4 MPa
